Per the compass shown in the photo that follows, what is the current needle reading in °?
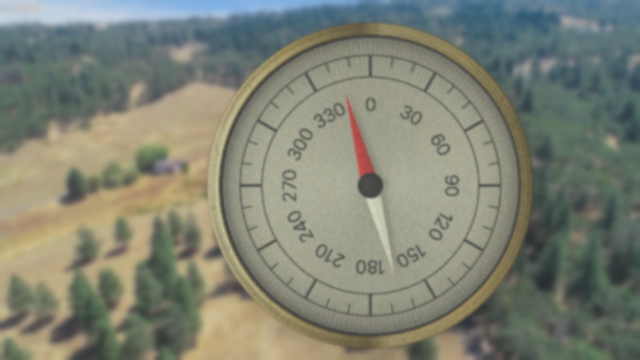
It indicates 345 °
